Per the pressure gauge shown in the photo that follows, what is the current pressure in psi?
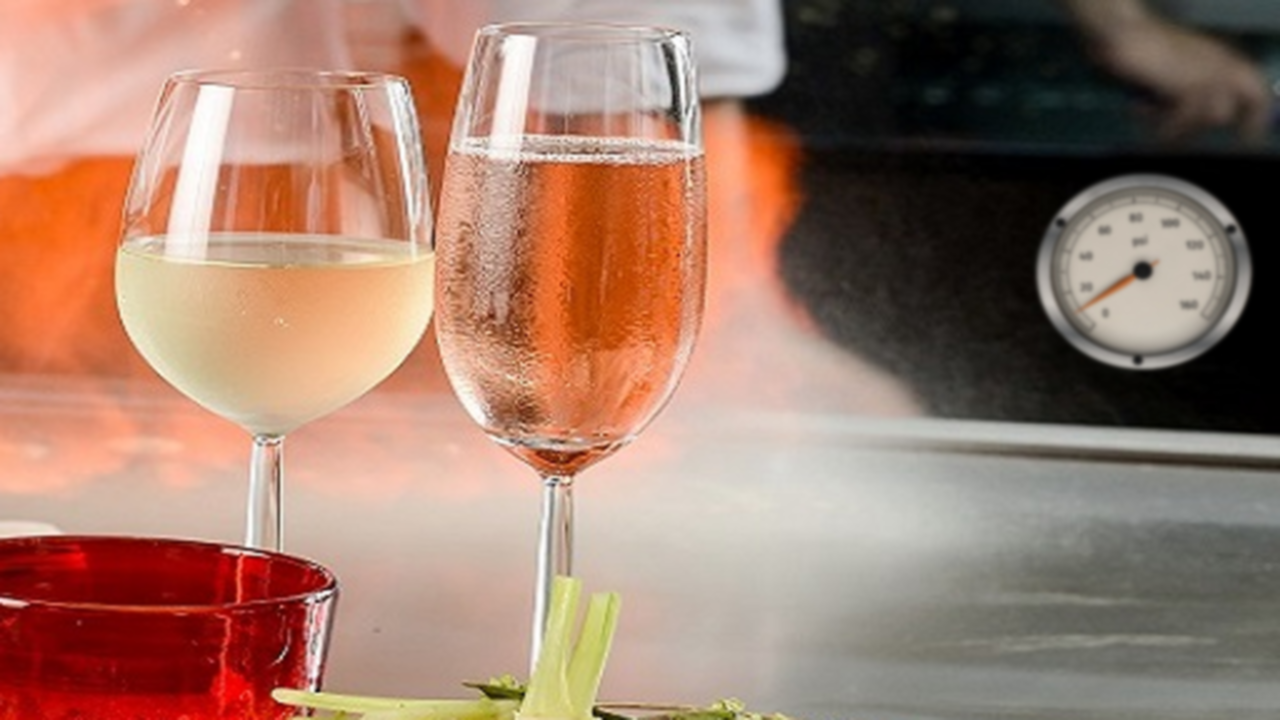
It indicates 10 psi
